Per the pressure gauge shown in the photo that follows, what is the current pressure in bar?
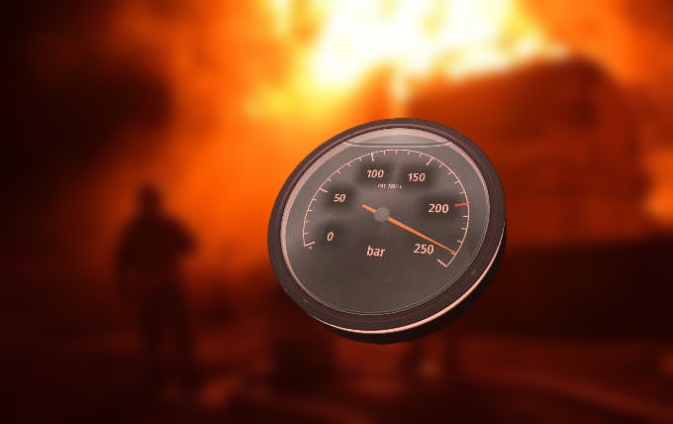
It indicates 240 bar
